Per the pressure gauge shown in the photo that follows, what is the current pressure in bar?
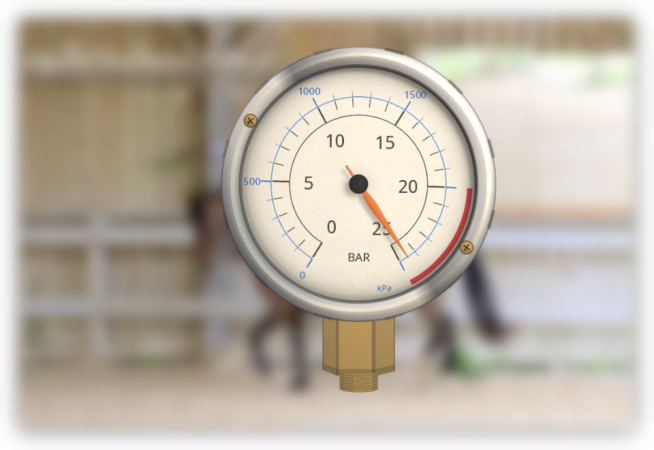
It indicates 24.5 bar
